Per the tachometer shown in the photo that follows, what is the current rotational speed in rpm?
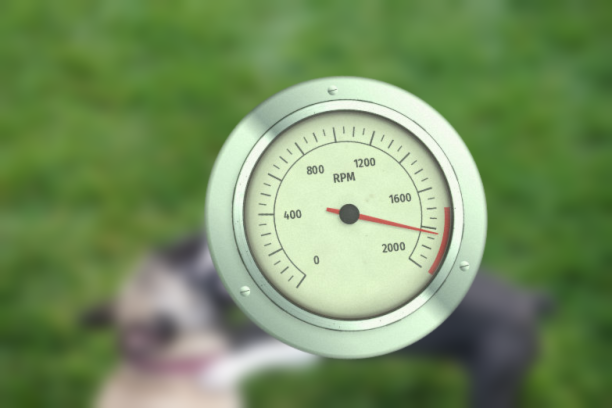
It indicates 1825 rpm
